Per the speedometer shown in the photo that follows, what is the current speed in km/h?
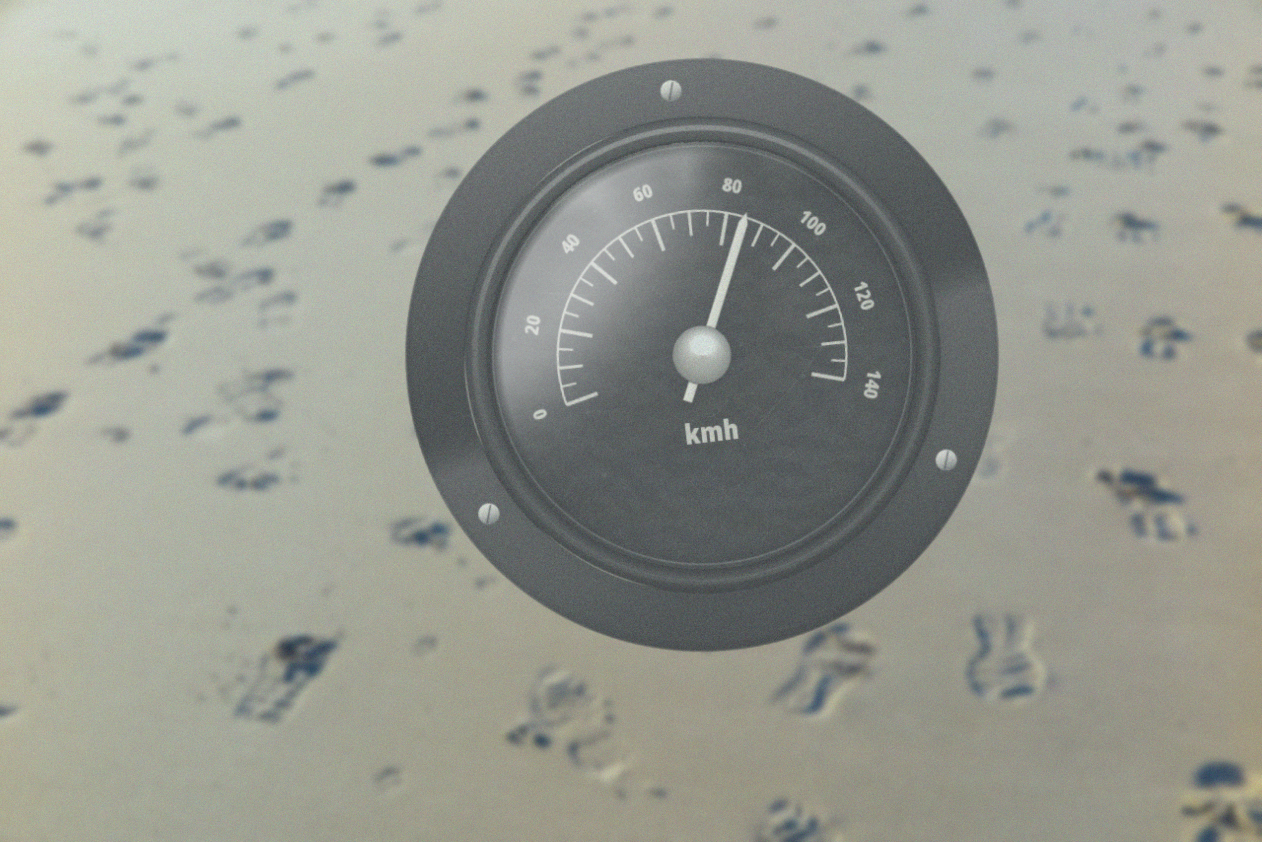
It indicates 85 km/h
